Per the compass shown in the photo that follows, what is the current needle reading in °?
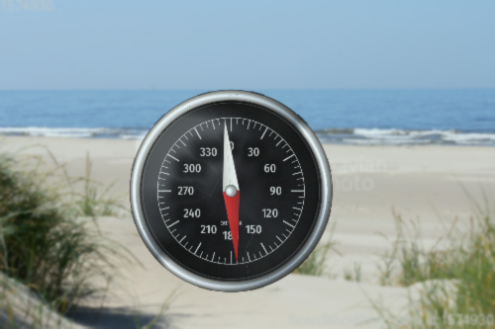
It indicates 175 °
